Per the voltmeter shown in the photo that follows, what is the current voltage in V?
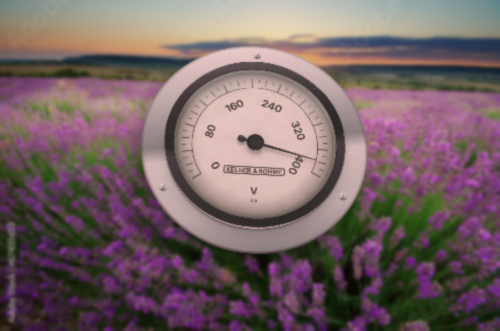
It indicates 380 V
